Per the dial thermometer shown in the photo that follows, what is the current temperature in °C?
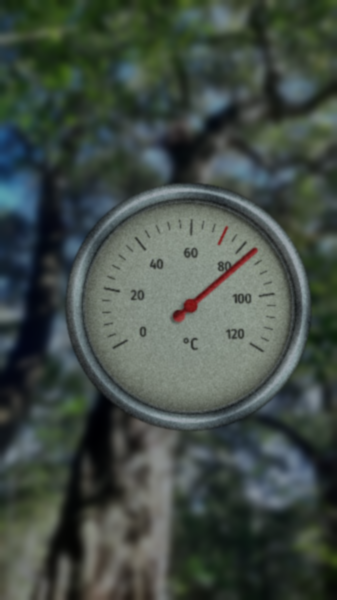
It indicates 84 °C
